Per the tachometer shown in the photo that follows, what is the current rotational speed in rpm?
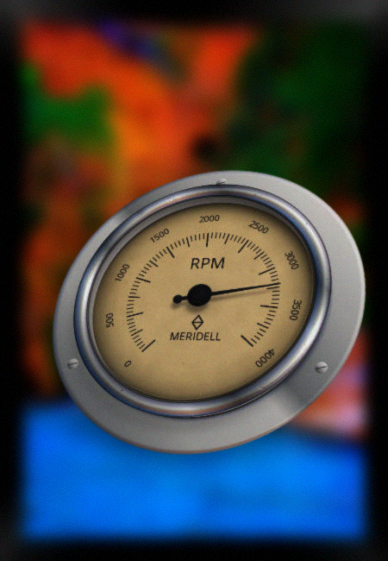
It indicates 3250 rpm
